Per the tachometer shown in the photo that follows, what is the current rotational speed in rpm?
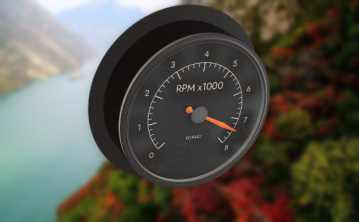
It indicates 7400 rpm
